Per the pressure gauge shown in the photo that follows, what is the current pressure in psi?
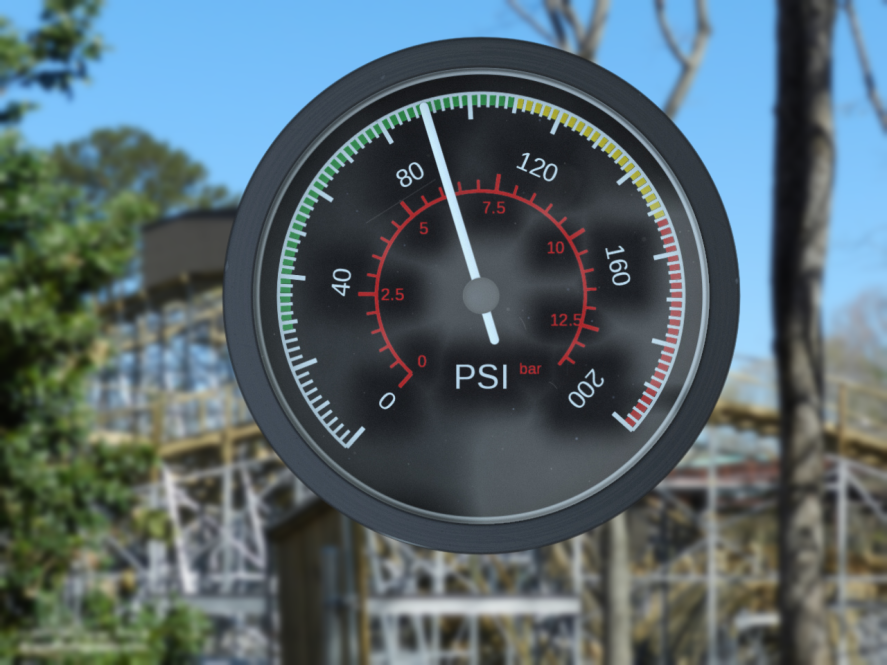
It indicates 90 psi
